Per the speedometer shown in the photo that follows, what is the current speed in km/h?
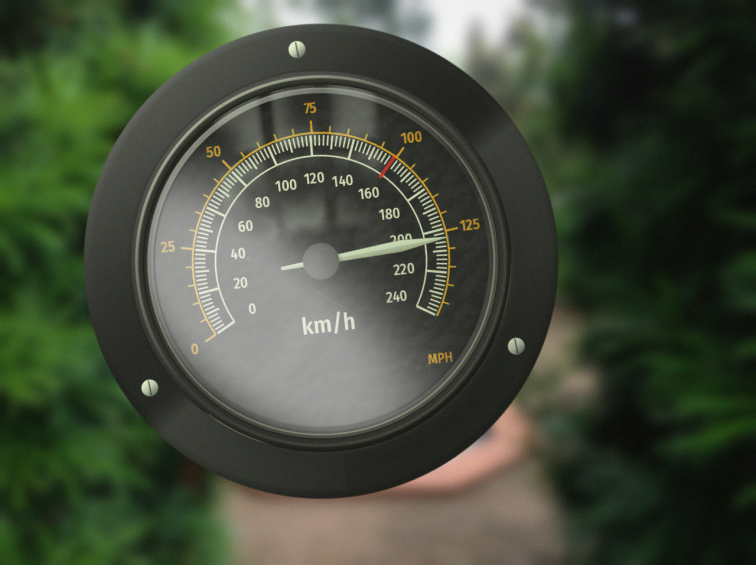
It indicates 204 km/h
